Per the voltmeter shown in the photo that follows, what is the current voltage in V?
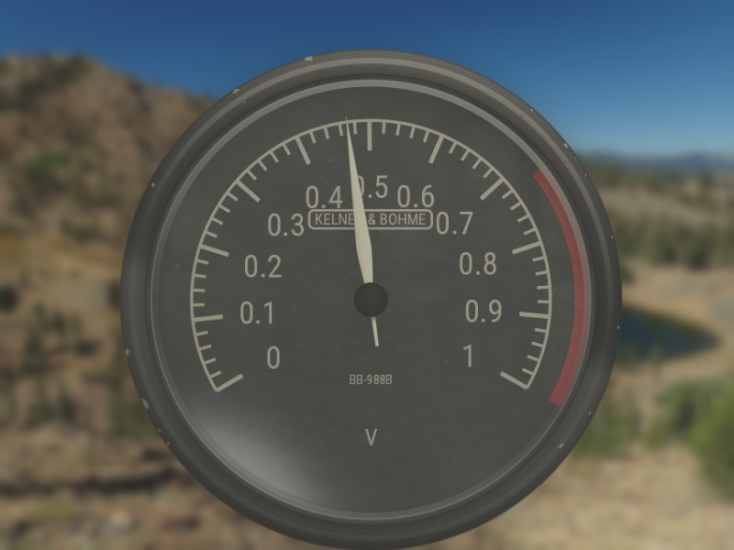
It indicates 0.47 V
